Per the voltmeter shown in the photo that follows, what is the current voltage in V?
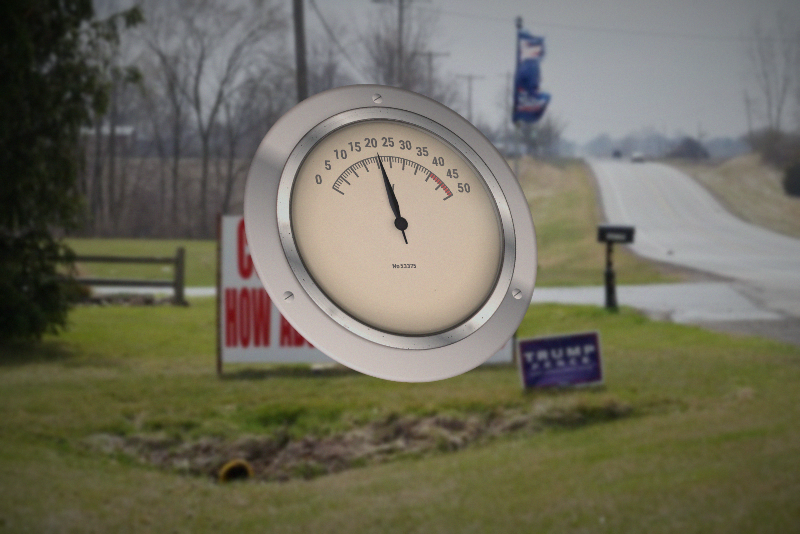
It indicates 20 V
